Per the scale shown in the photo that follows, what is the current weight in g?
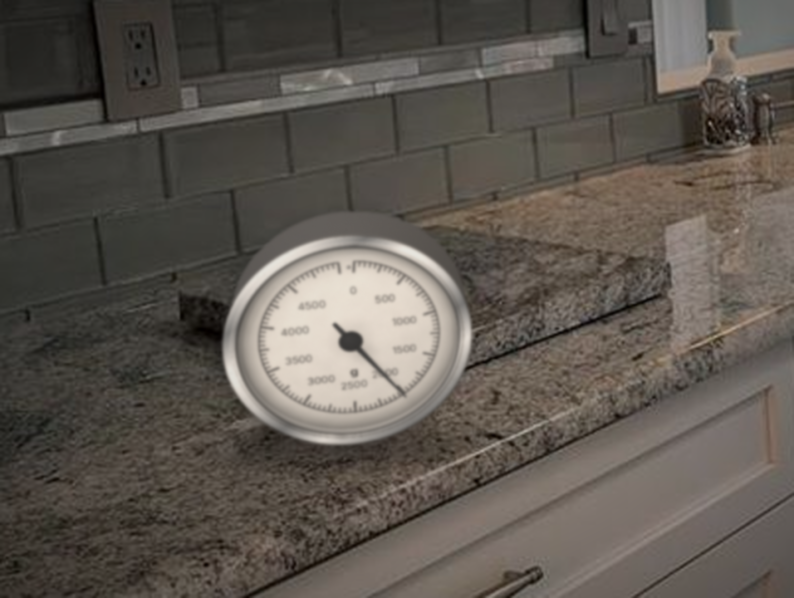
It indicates 2000 g
